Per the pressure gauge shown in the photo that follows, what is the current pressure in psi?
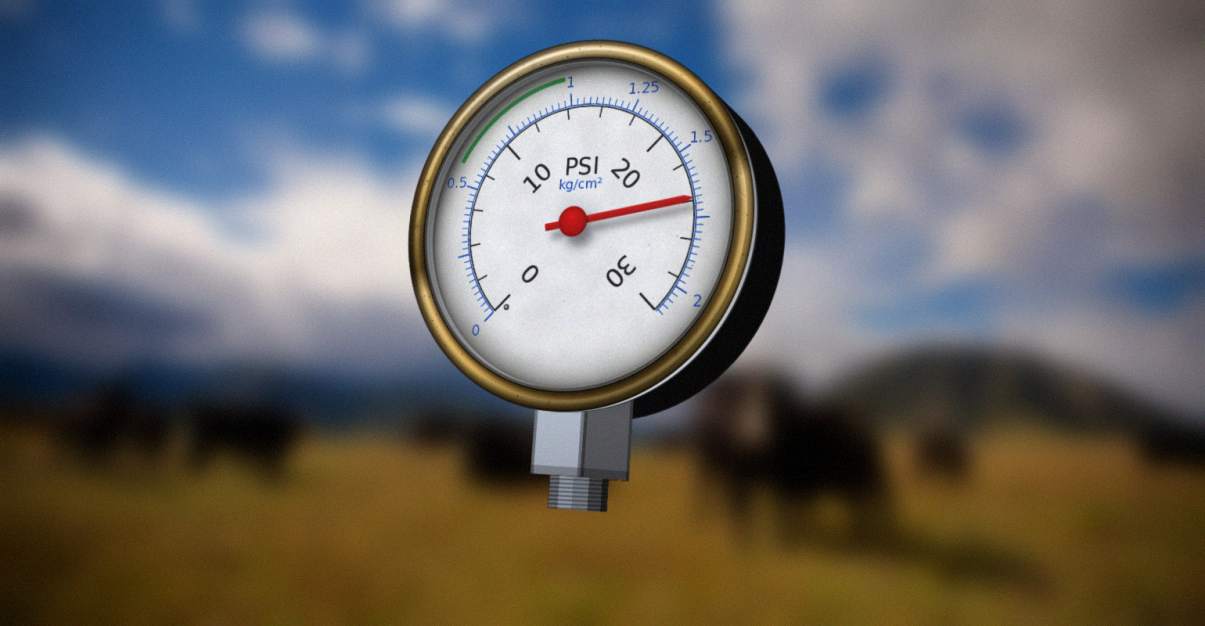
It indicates 24 psi
